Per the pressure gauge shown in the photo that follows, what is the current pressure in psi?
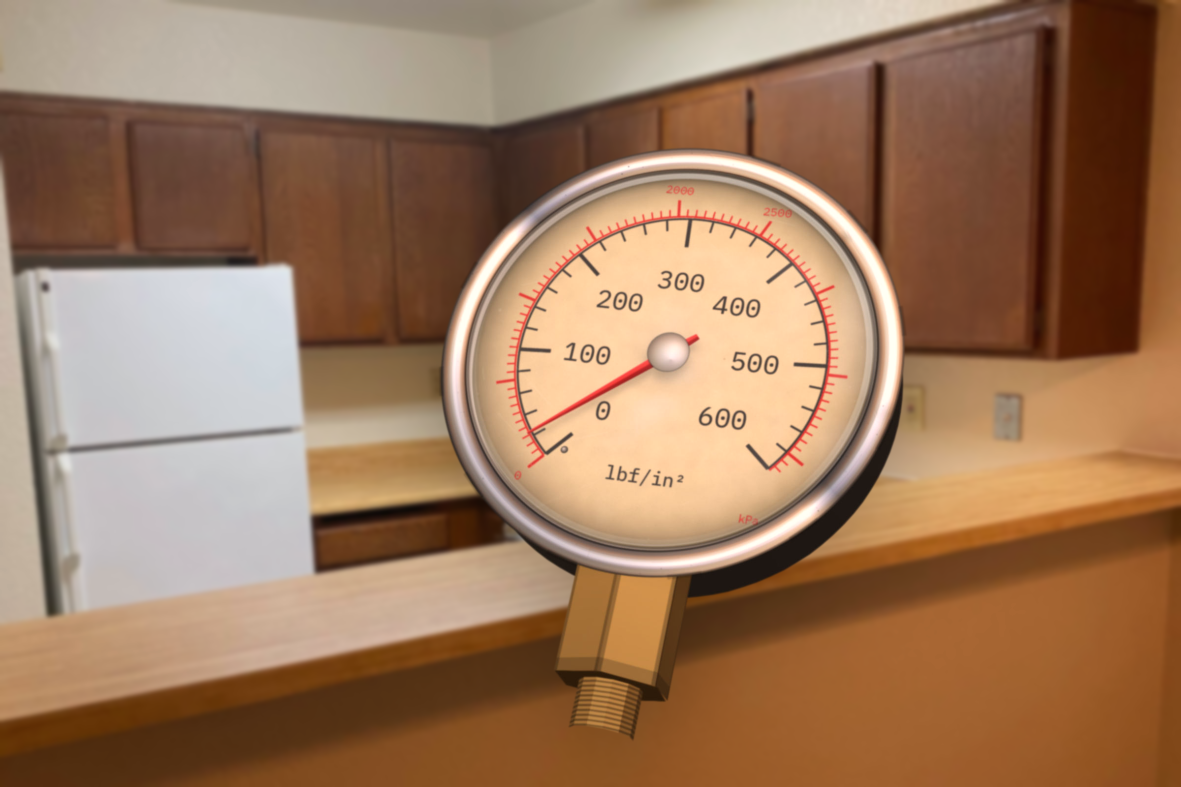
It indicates 20 psi
